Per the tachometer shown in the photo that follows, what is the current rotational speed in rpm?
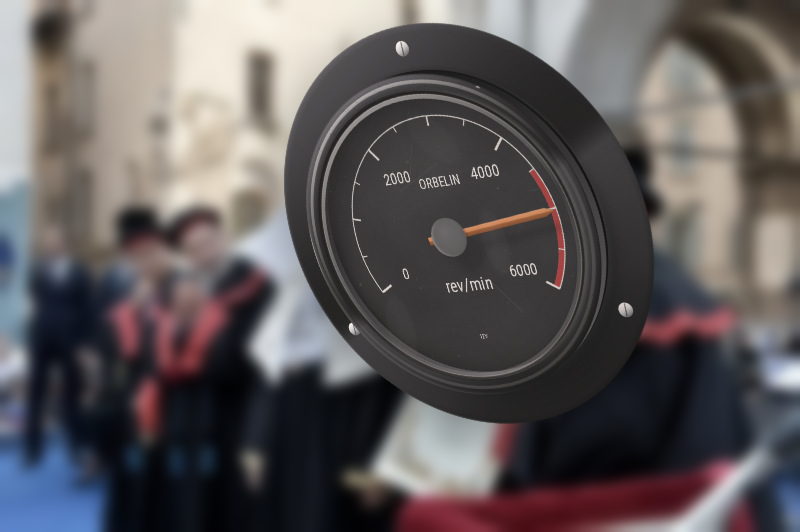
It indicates 5000 rpm
